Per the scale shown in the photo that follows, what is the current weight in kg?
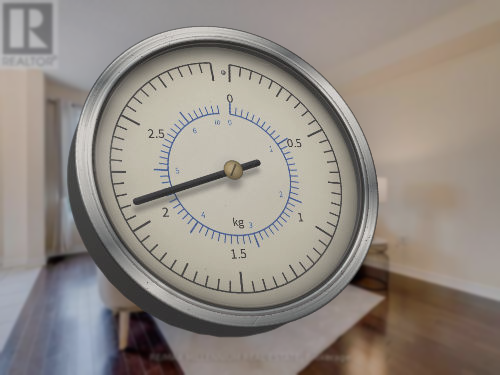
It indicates 2.1 kg
